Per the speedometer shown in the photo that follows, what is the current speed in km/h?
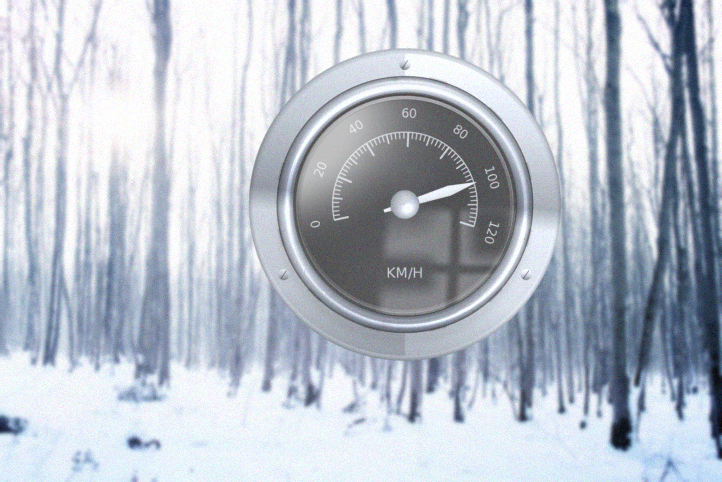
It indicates 100 km/h
